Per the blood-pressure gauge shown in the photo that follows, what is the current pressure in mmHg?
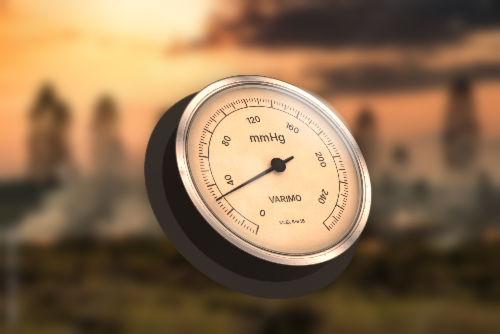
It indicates 30 mmHg
